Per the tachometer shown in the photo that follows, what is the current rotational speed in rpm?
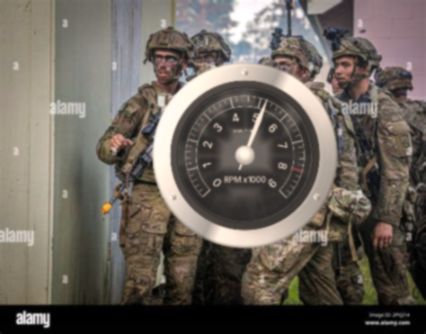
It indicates 5200 rpm
